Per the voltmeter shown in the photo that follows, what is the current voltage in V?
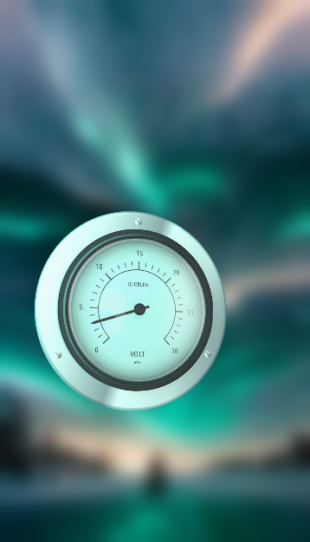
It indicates 3 V
